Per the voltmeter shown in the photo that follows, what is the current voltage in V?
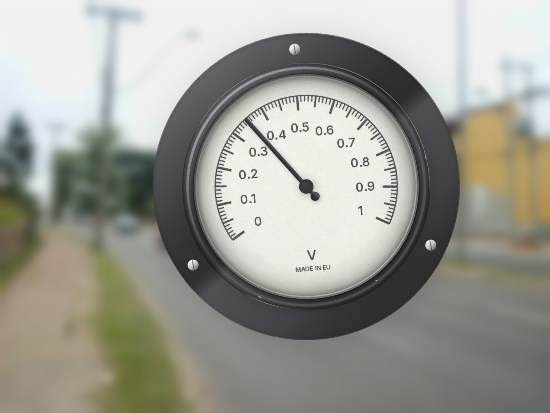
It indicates 0.35 V
